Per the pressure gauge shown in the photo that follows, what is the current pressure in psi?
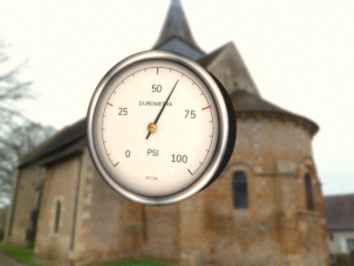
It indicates 60 psi
